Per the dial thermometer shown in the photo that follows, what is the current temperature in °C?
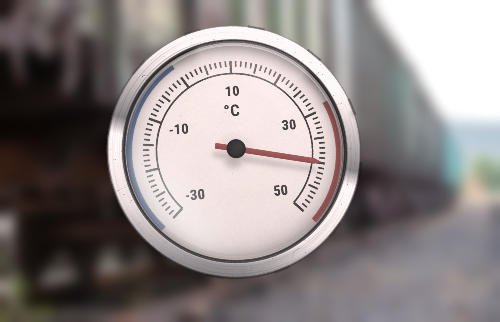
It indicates 40 °C
